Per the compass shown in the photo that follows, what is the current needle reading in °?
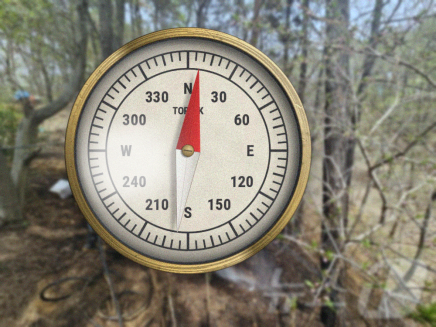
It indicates 7.5 °
